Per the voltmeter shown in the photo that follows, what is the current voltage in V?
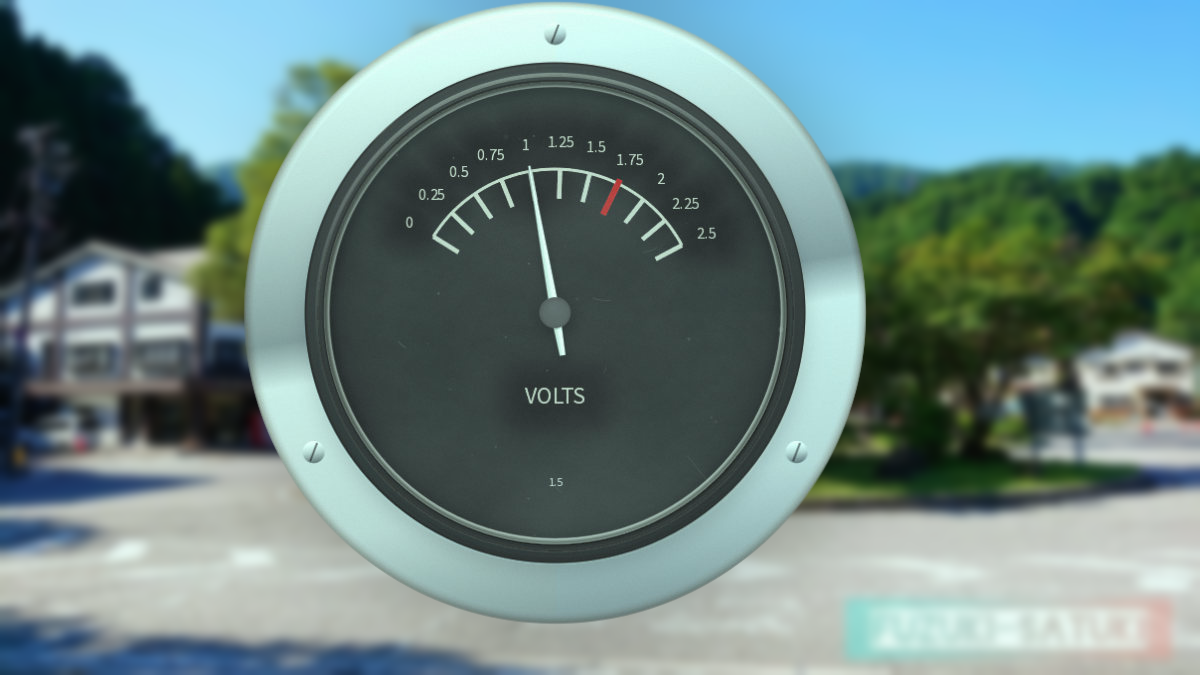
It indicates 1 V
